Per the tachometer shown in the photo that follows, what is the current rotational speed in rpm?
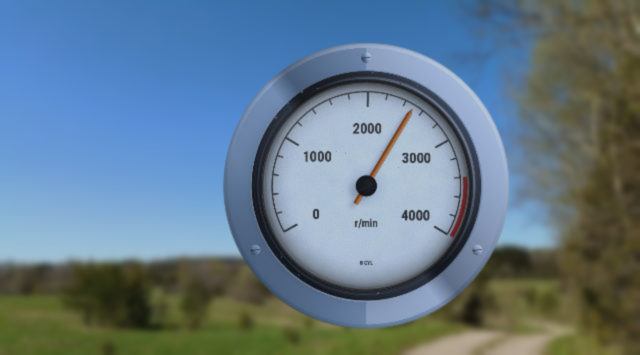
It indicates 2500 rpm
